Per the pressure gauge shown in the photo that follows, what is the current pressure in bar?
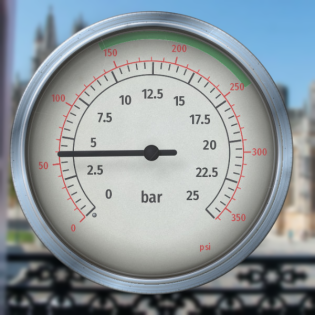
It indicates 4 bar
